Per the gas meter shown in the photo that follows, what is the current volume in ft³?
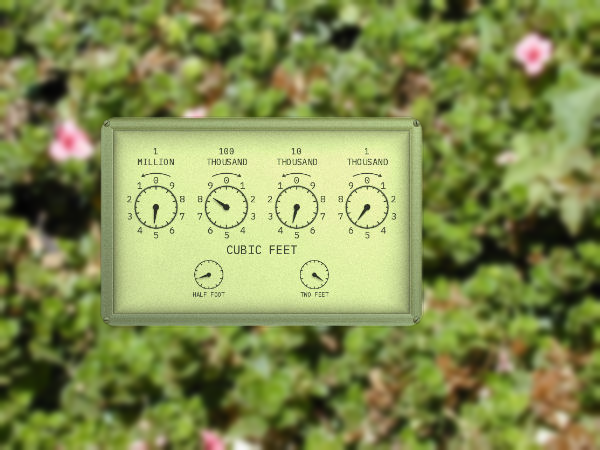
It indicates 484600 ft³
